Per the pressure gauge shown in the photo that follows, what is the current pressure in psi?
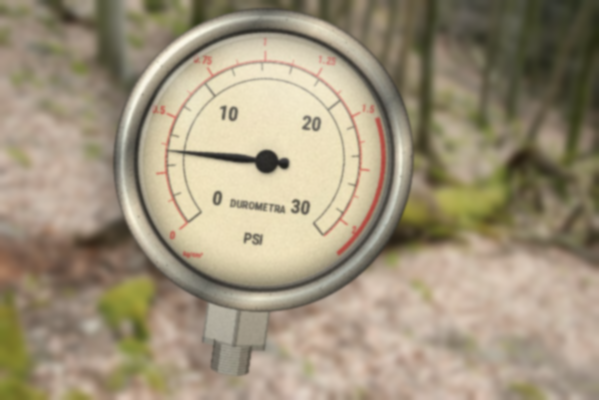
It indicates 5 psi
